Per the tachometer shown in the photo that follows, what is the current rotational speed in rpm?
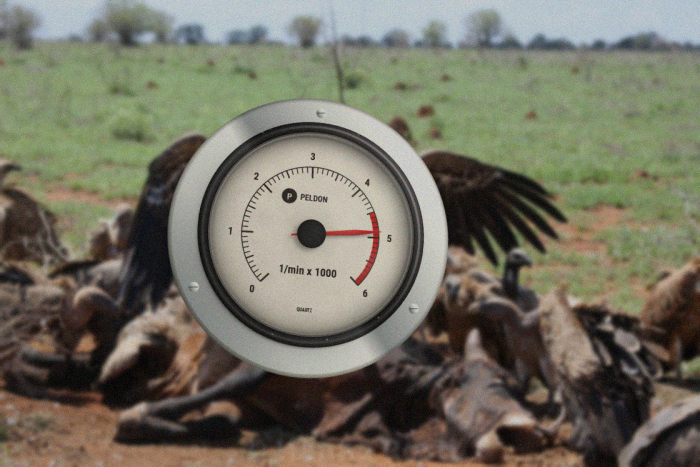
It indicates 4900 rpm
